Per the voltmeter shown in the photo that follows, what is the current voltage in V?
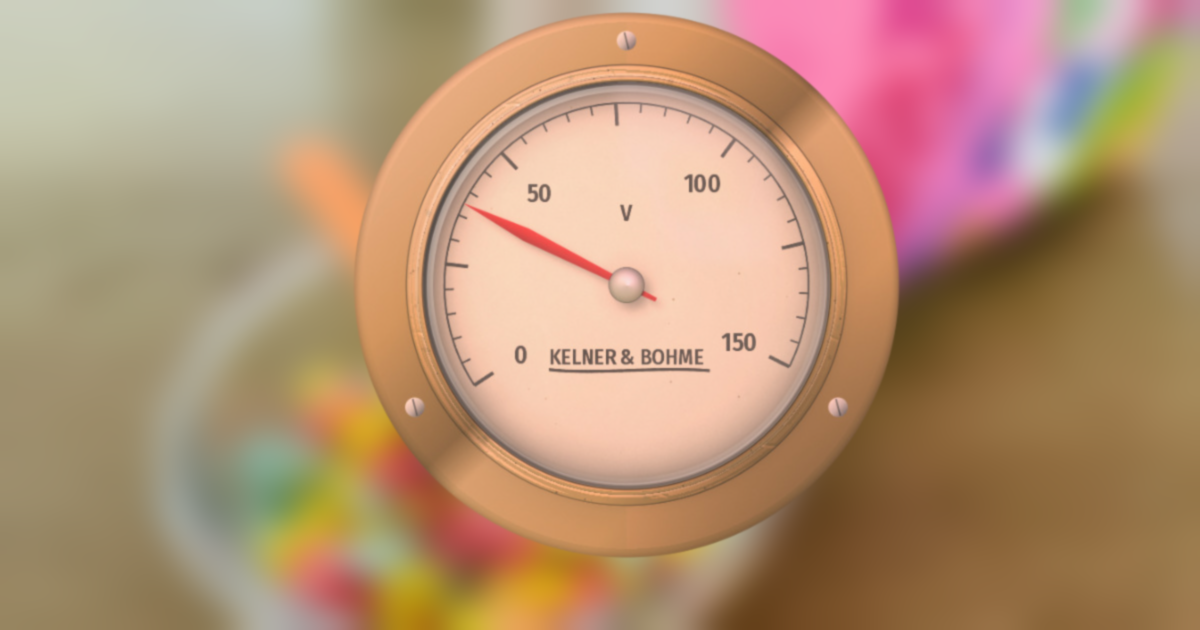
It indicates 37.5 V
